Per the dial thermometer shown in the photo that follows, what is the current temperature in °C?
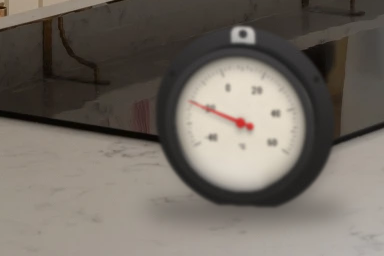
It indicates -20 °C
